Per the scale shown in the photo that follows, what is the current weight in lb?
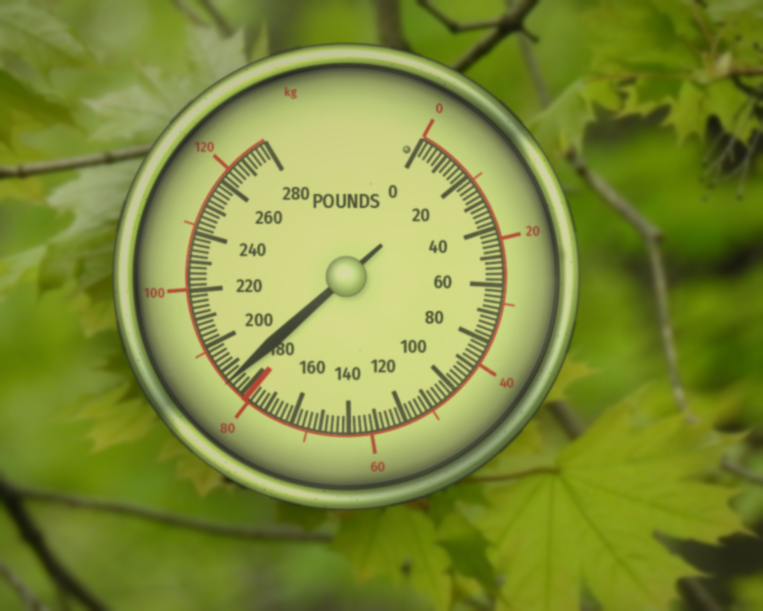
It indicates 186 lb
